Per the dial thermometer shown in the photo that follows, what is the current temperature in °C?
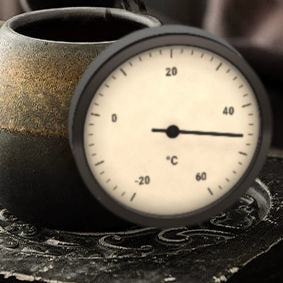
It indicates 46 °C
